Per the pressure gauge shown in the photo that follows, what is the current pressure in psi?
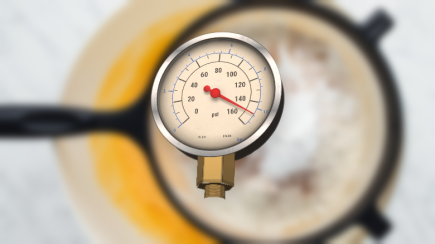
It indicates 150 psi
